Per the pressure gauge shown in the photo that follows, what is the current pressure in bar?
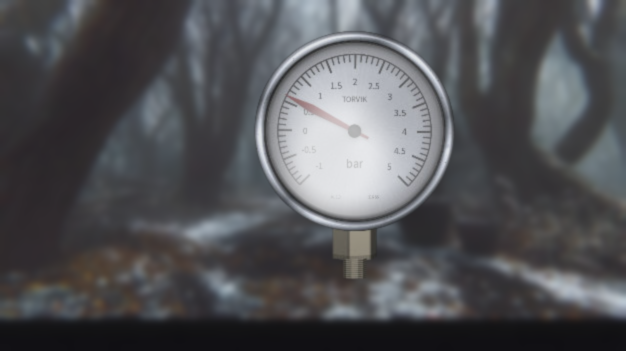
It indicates 0.6 bar
